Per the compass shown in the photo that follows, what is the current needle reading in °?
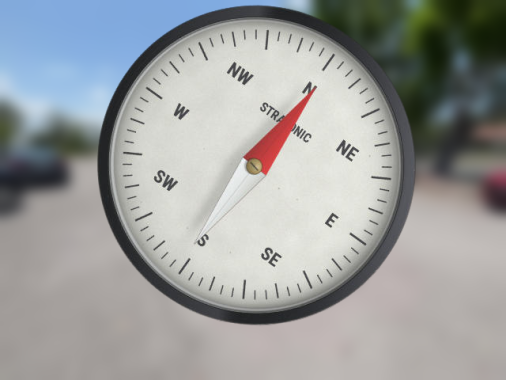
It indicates 2.5 °
